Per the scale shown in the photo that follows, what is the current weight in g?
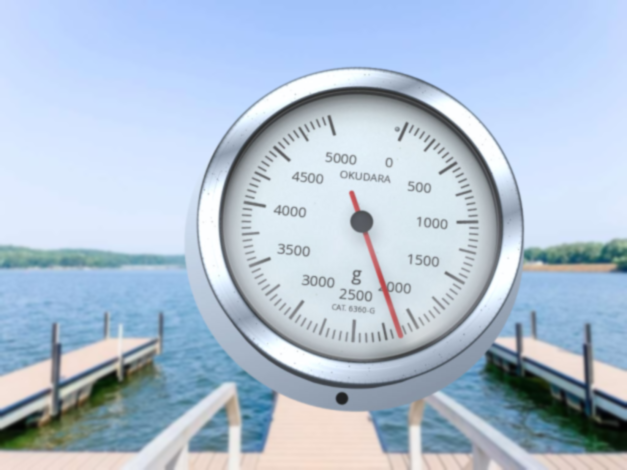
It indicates 2150 g
